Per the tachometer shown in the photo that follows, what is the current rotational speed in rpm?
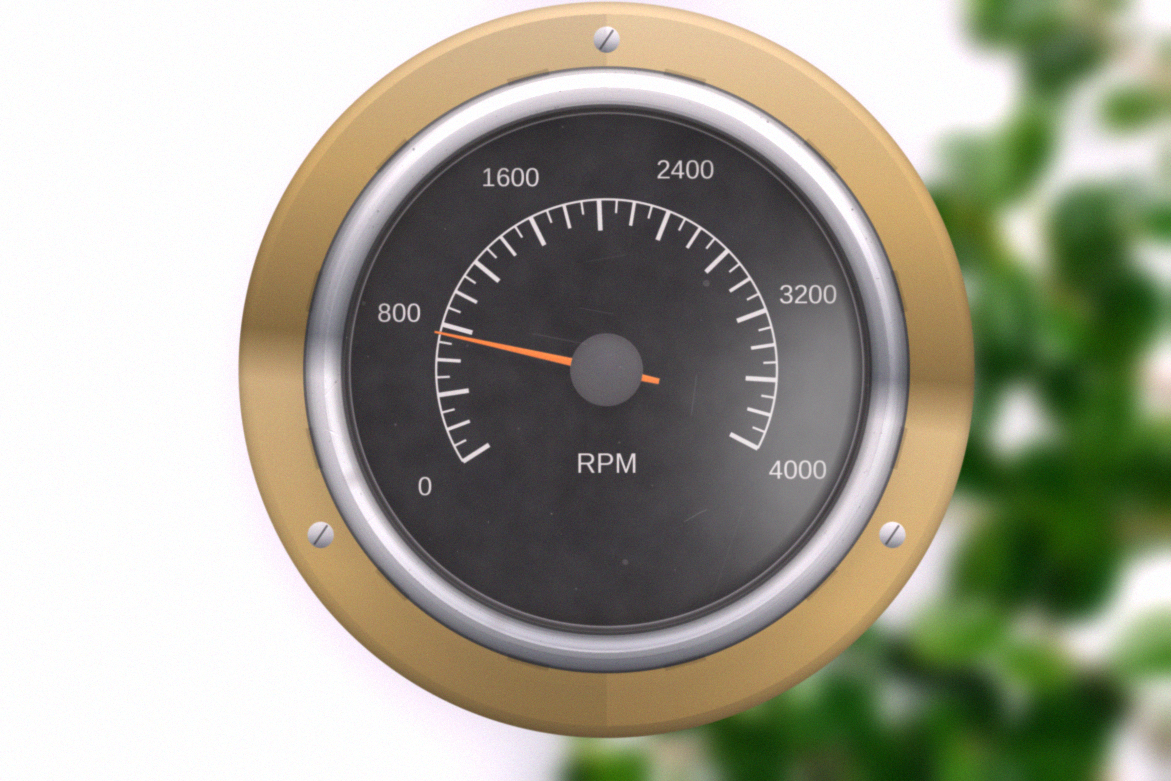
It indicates 750 rpm
